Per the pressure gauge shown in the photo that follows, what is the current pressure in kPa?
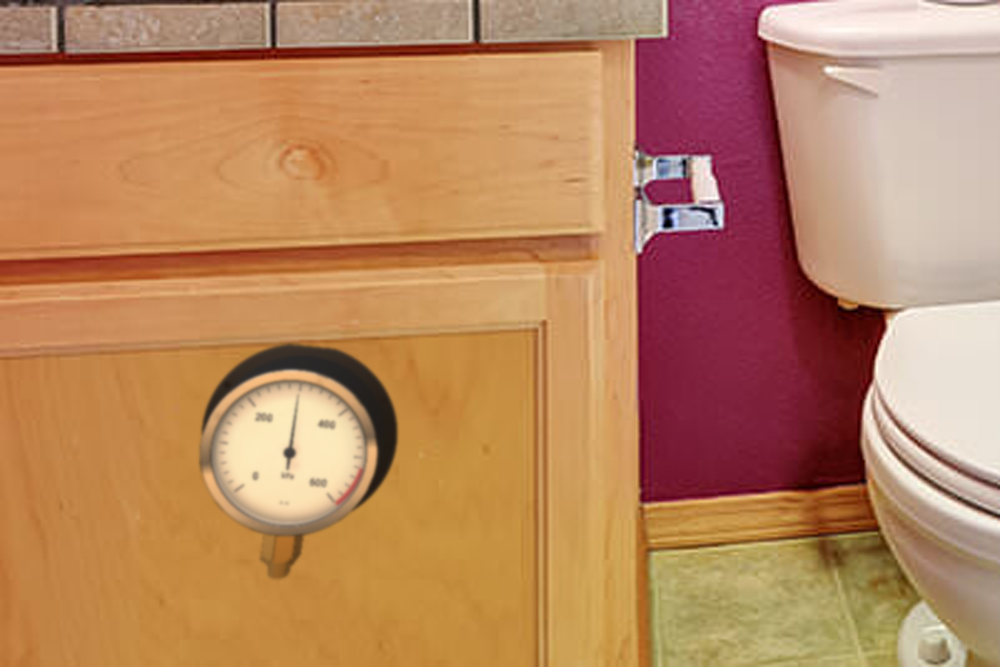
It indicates 300 kPa
